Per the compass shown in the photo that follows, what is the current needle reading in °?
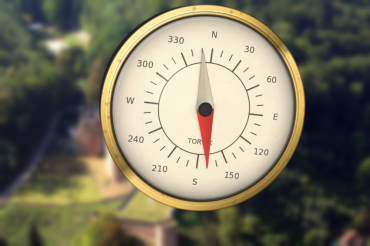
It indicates 170 °
